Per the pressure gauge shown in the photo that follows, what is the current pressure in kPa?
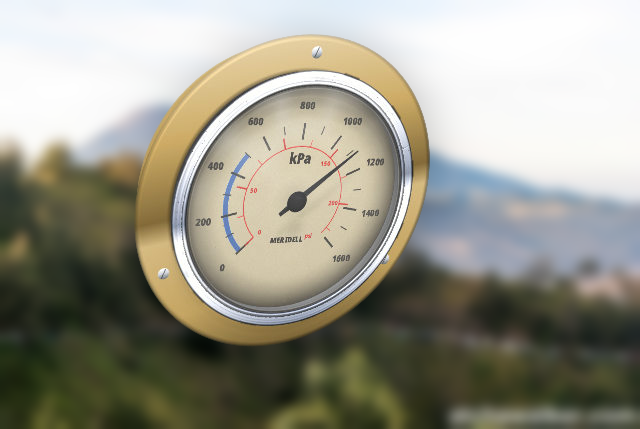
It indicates 1100 kPa
